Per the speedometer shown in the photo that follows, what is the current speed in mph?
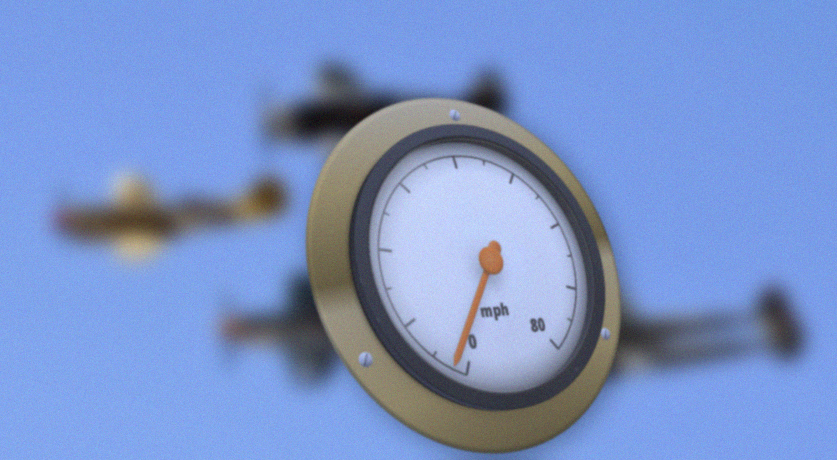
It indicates 2.5 mph
